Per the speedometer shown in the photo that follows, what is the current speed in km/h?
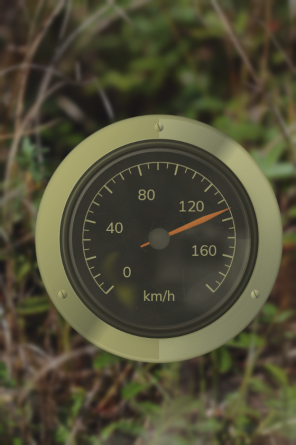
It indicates 135 km/h
